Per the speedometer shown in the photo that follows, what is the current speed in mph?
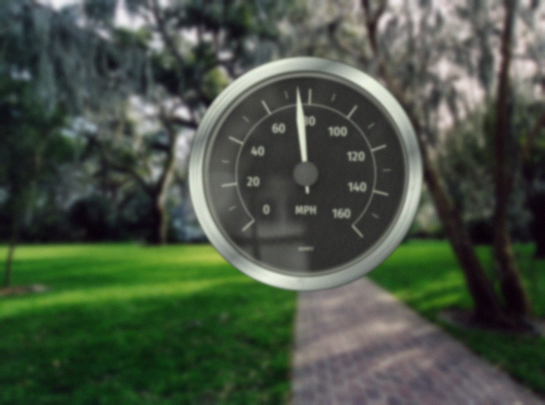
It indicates 75 mph
